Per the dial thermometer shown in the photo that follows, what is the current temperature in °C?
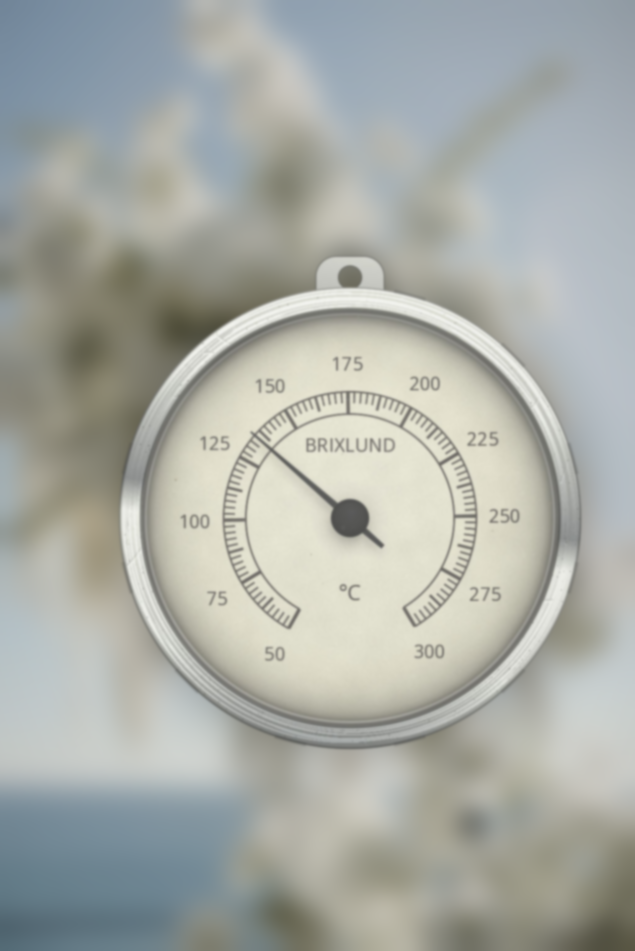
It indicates 135 °C
